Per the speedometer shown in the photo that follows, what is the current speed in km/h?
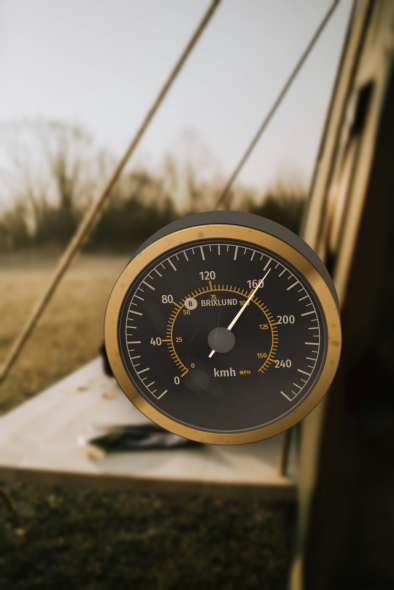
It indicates 162.5 km/h
